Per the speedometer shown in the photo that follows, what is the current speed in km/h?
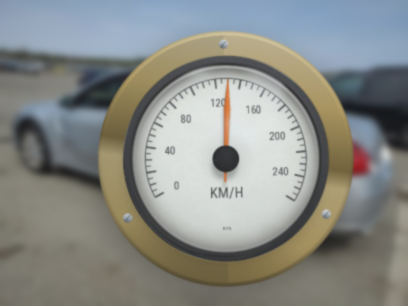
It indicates 130 km/h
